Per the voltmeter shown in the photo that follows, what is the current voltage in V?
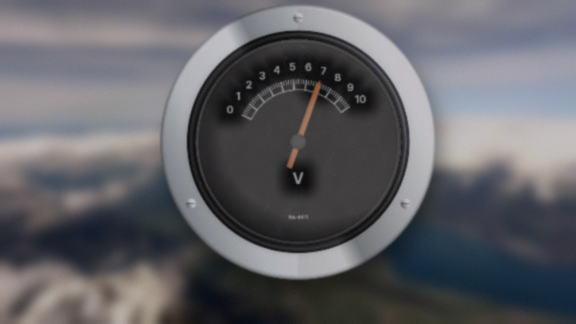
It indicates 7 V
